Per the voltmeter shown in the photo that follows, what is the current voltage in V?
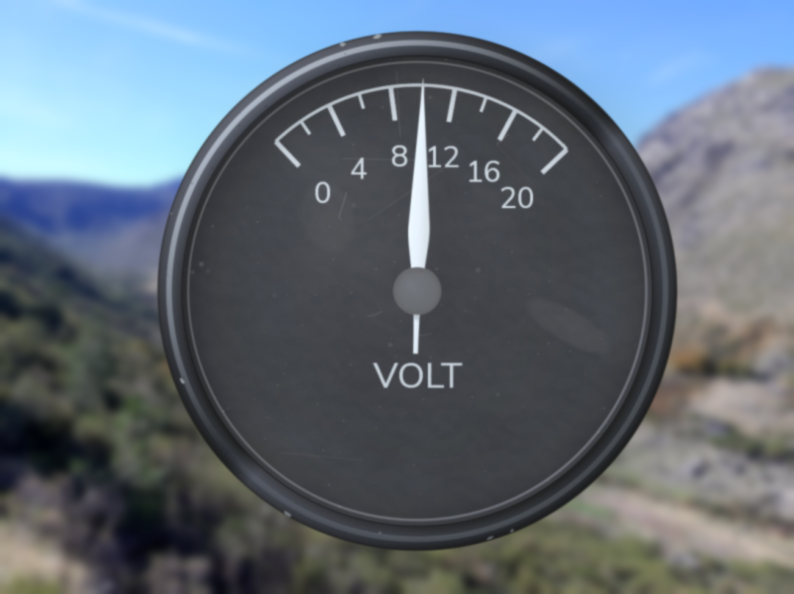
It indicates 10 V
